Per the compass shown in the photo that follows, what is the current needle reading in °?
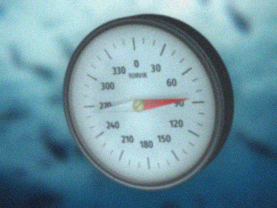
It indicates 85 °
